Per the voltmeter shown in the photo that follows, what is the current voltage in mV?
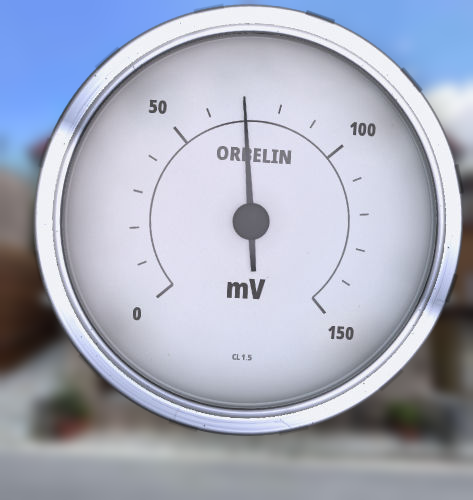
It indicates 70 mV
